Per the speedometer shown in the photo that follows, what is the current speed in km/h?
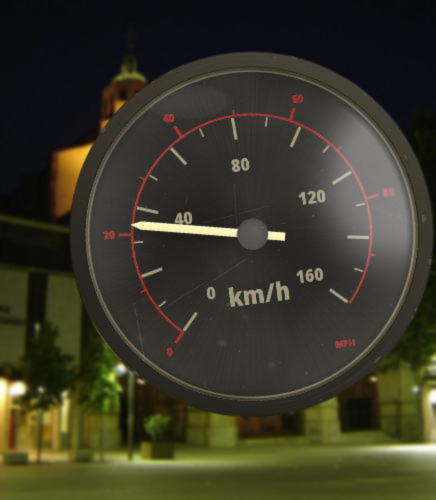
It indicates 35 km/h
